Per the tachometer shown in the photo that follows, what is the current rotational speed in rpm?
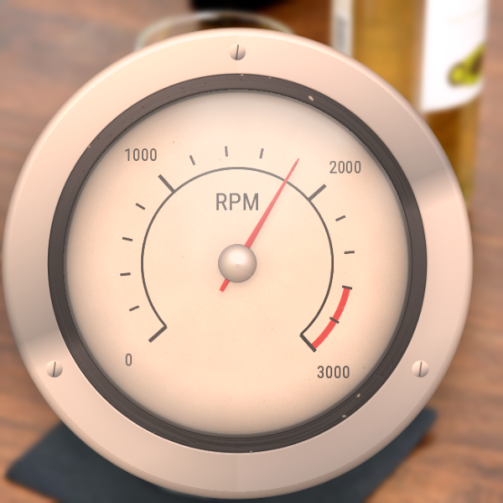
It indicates 1800 rpm
